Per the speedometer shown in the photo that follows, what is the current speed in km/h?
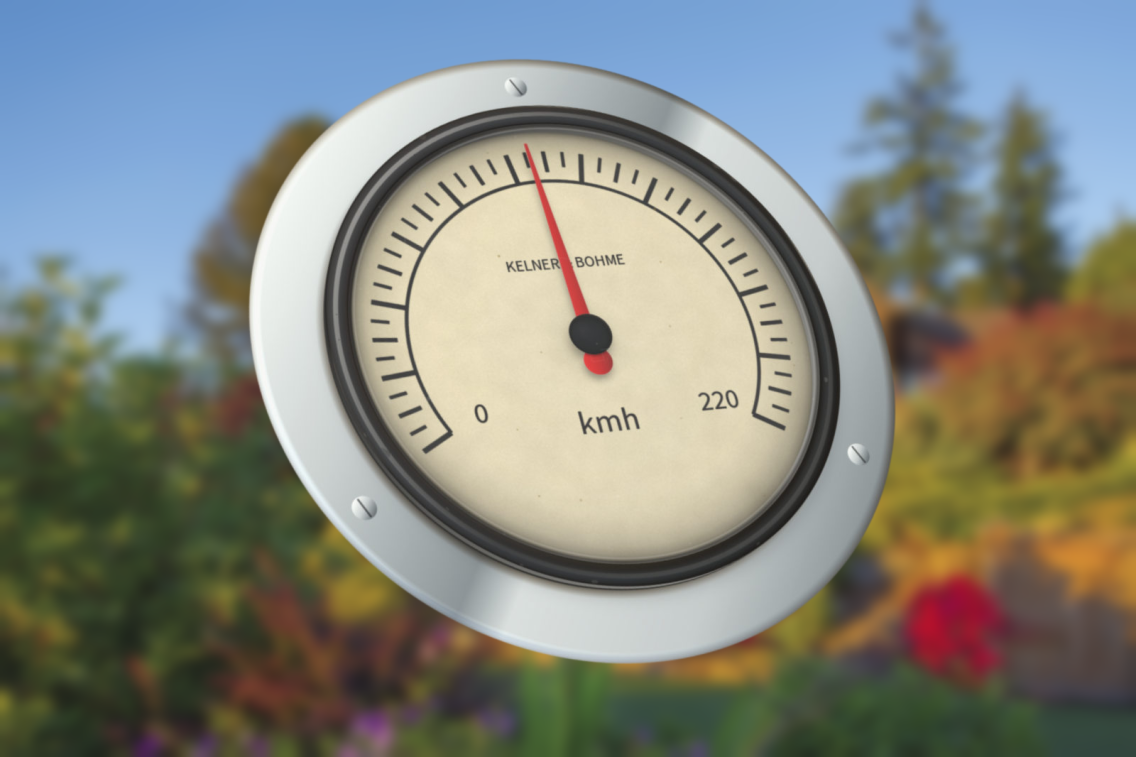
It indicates 105 km/h
